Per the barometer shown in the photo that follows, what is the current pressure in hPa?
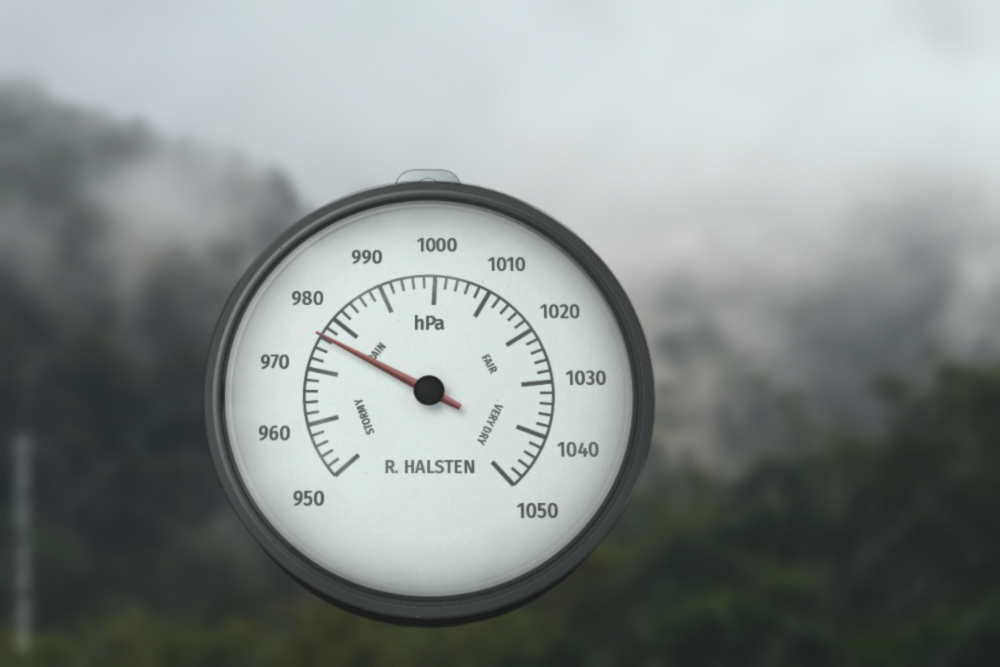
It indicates 976 hPa
